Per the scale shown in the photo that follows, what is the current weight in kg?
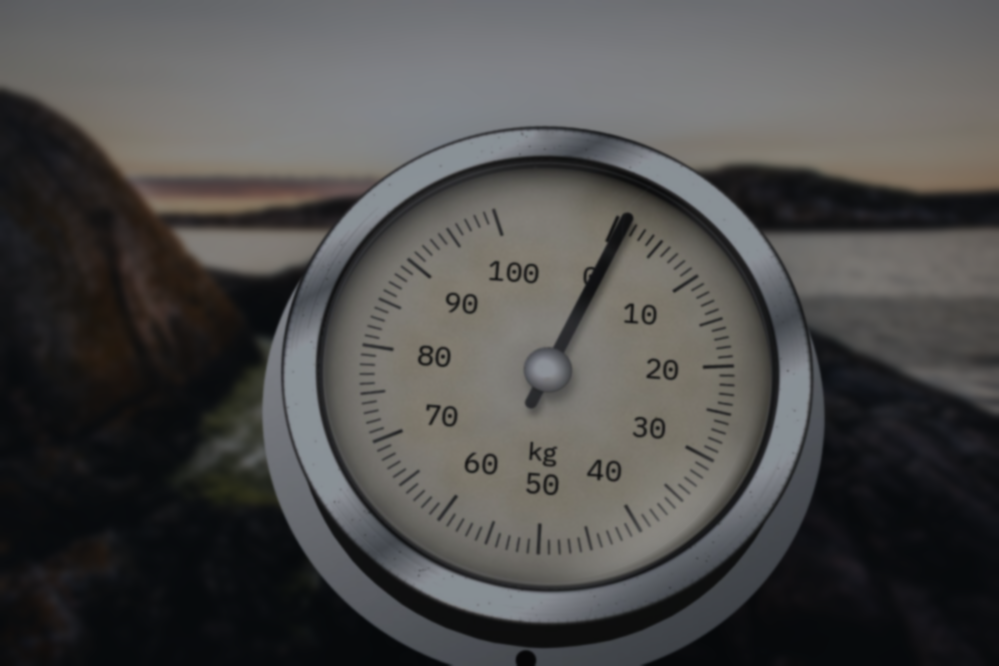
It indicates 1 kg
